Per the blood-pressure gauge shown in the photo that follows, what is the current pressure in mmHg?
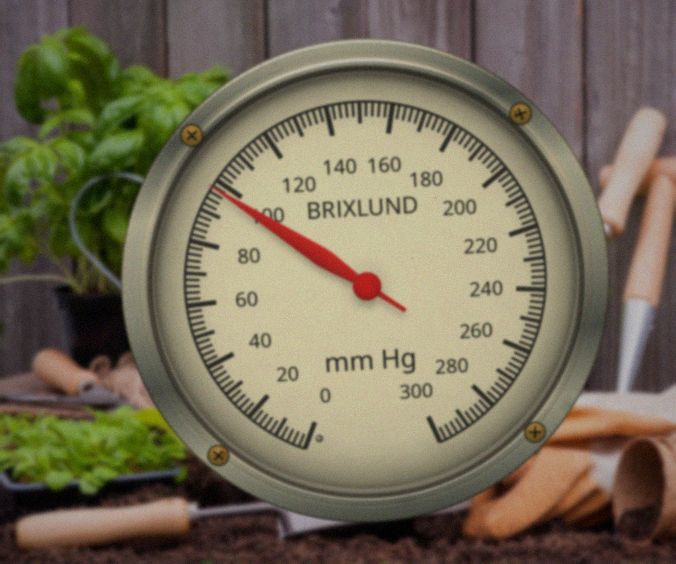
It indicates 98 mmHg
